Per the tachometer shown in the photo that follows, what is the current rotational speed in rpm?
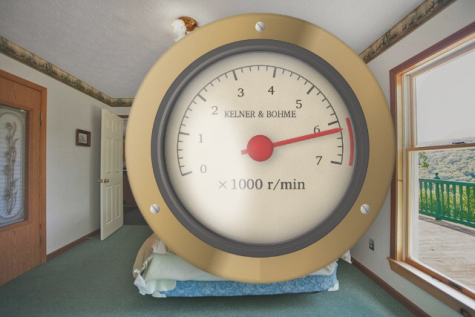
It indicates 6200 rpm
